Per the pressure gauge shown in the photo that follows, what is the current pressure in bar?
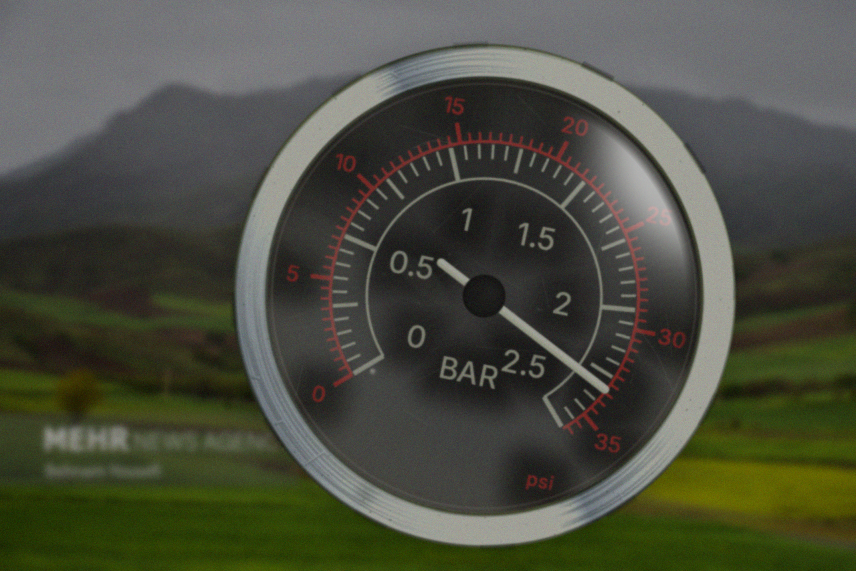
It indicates 2.3 bar
